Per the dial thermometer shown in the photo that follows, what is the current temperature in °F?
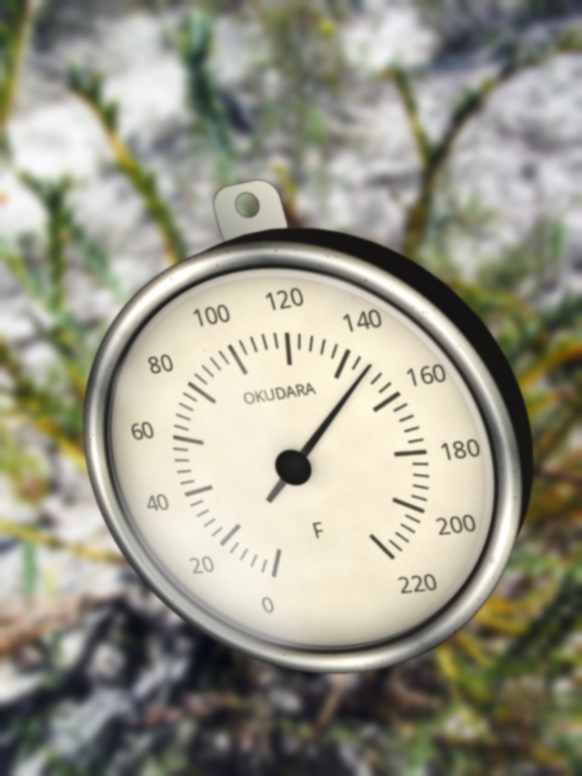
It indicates 148 °F
